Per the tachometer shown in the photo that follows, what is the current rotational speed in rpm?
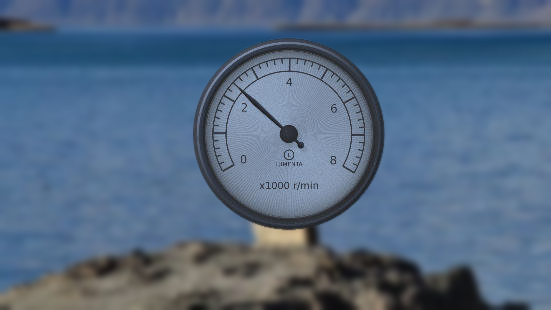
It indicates 2400 rpm
